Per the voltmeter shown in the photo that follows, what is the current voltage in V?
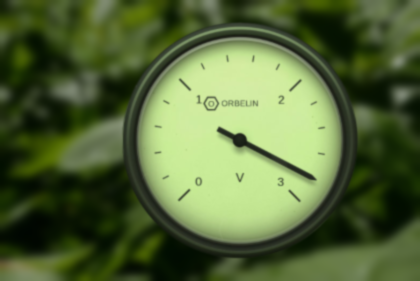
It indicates 2.8 V
